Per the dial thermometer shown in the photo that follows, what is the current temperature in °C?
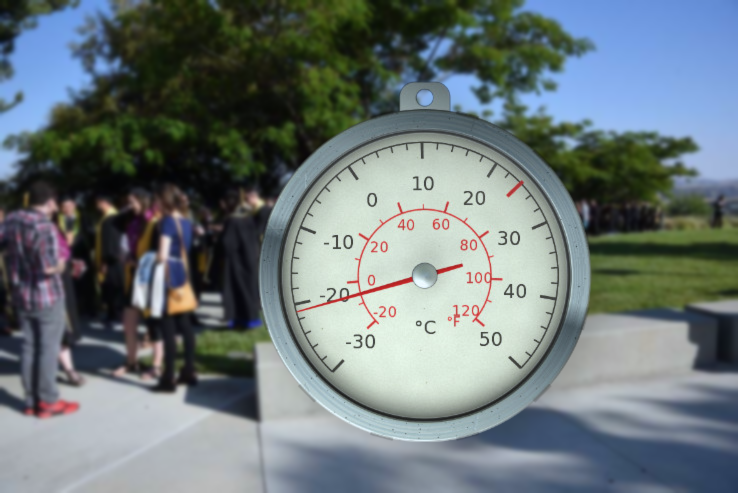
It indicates -21 °C
